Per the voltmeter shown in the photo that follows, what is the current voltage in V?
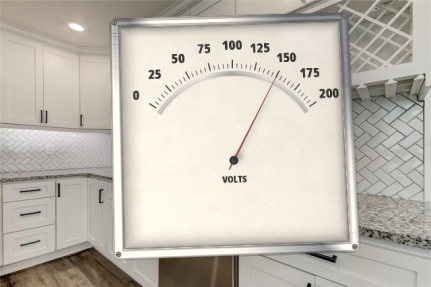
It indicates 150 V
